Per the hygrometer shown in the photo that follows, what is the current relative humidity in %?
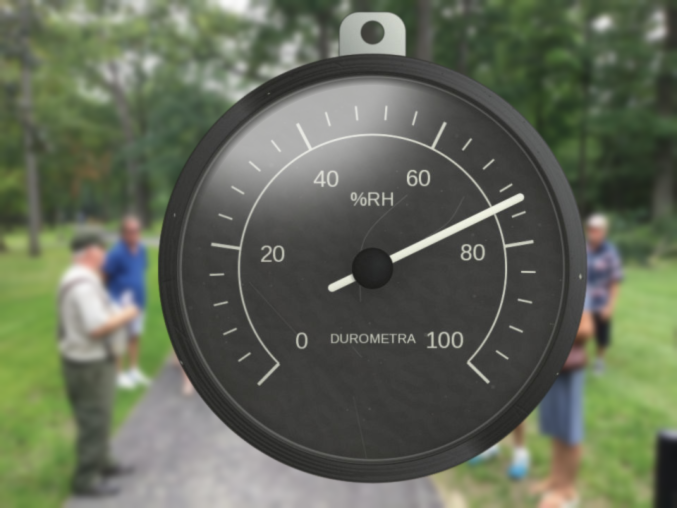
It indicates 74 %
